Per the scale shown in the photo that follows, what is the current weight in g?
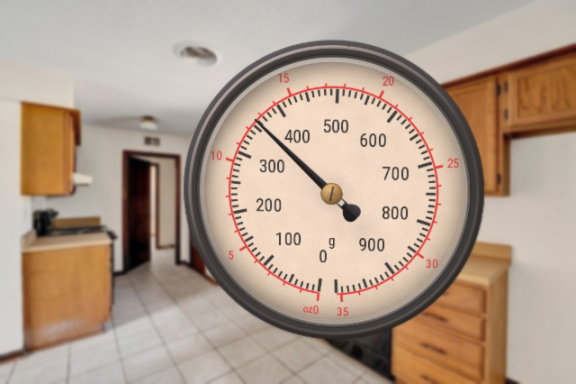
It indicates 360 g
